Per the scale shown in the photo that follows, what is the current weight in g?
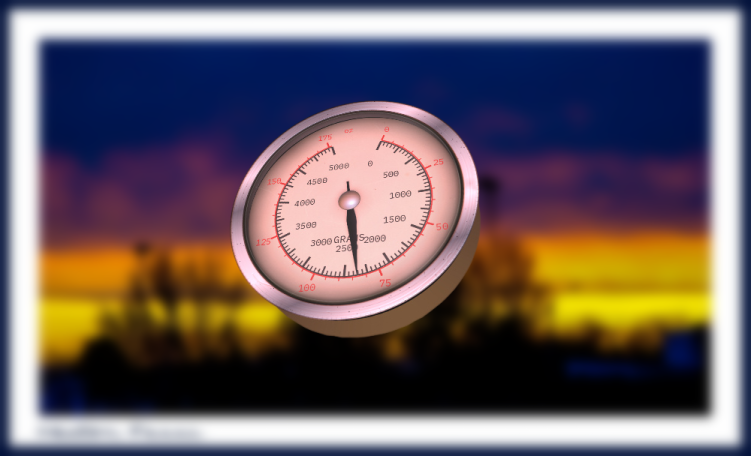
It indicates 2350 g
